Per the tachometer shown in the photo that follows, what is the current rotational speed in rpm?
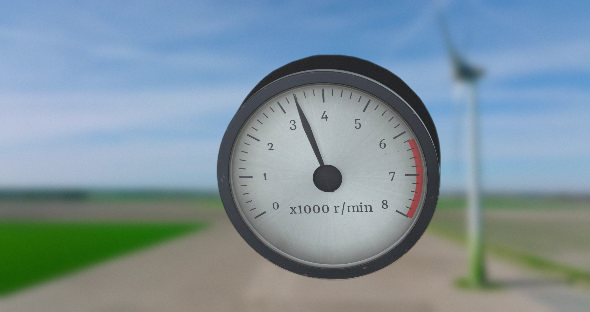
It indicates 3400 rpm
